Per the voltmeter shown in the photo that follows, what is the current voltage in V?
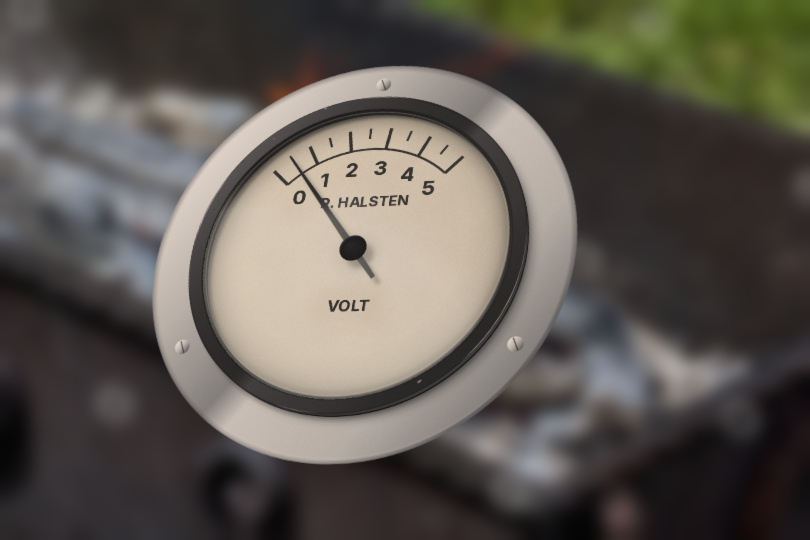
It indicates 0.5 V
